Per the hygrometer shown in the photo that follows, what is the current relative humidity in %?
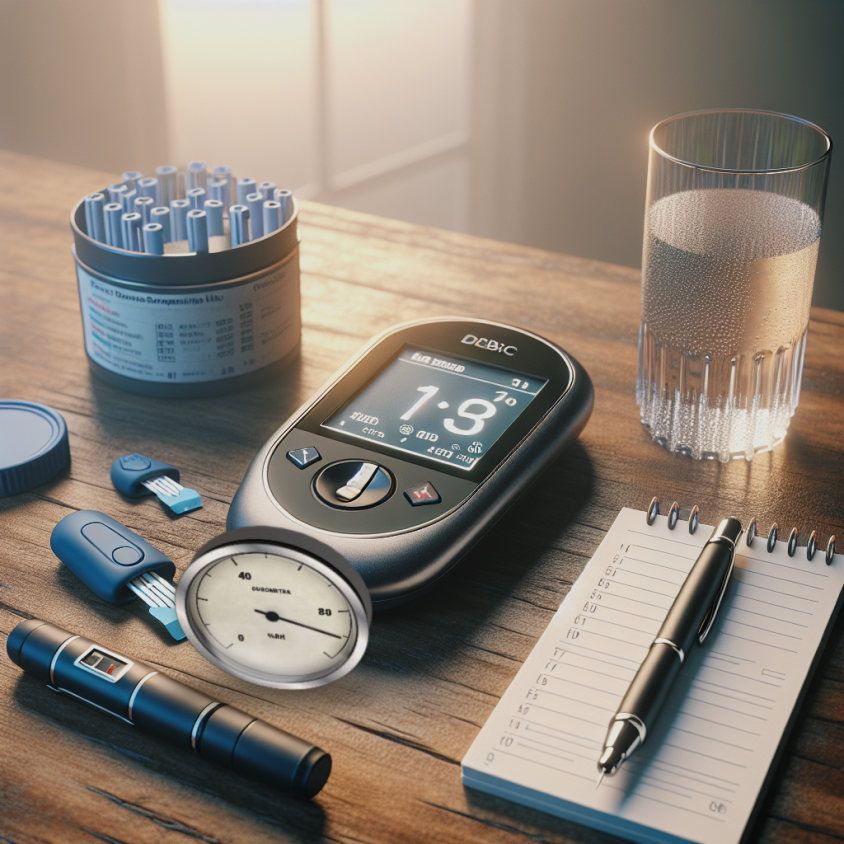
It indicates 90 %
